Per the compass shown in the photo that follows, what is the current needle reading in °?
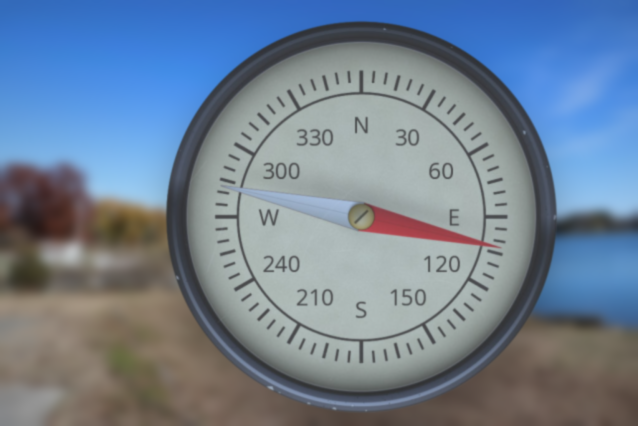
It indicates 102.5 °
